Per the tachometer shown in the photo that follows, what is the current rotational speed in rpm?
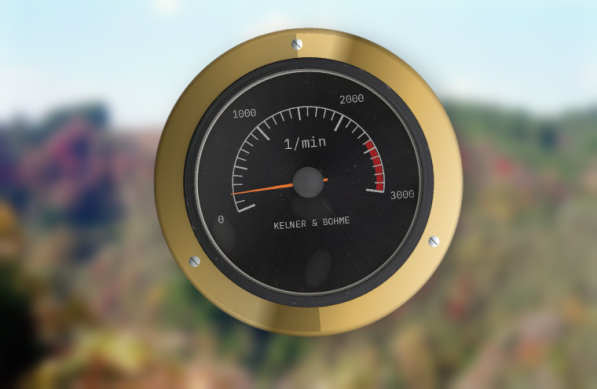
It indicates 200 rpm
